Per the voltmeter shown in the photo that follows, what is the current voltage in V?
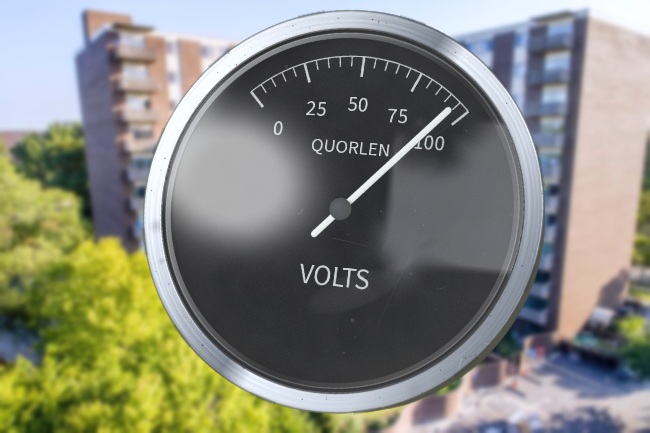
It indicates 95 V
